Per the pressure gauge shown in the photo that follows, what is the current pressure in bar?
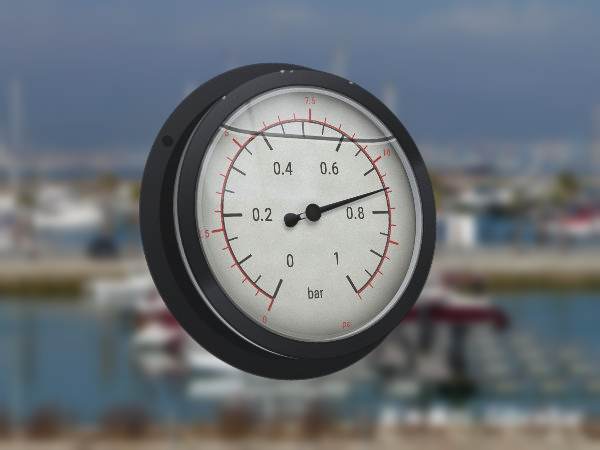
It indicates 0.75 bar
